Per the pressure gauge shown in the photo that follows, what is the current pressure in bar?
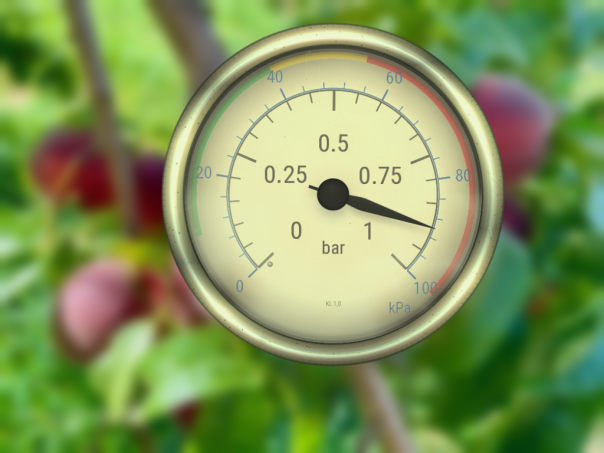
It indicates 0.9 bar
